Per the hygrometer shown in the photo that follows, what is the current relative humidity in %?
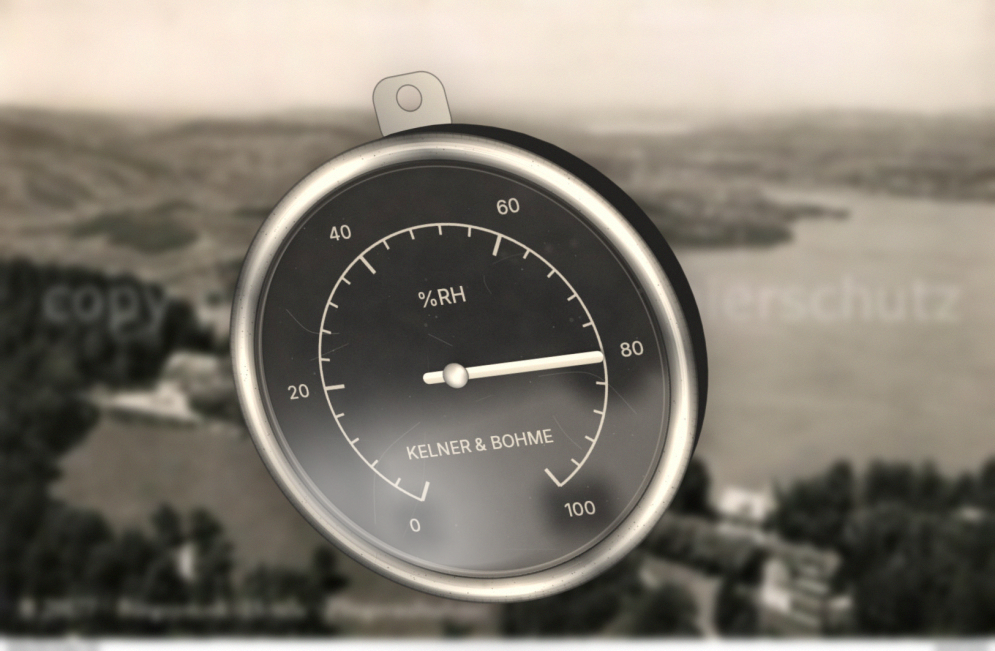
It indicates 80 %
